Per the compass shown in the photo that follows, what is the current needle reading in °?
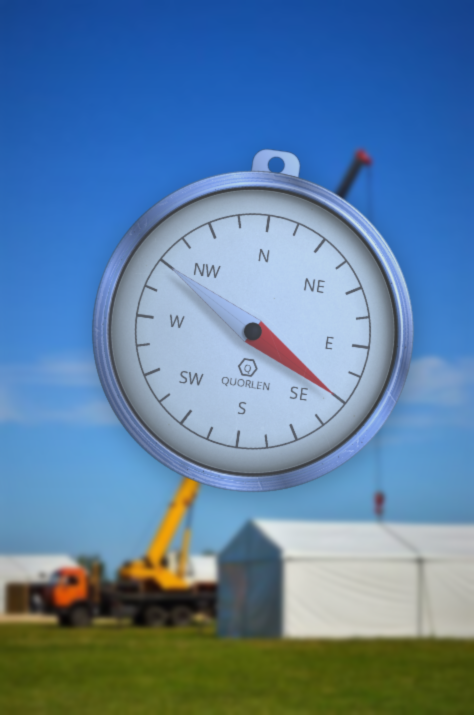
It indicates 120 °
